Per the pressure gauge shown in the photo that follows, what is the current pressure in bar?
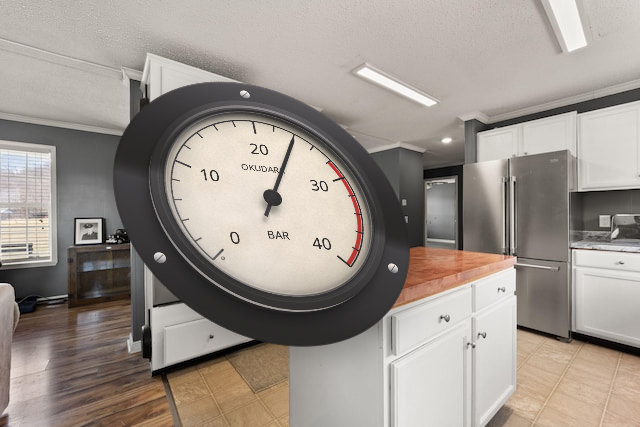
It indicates 24 bar
